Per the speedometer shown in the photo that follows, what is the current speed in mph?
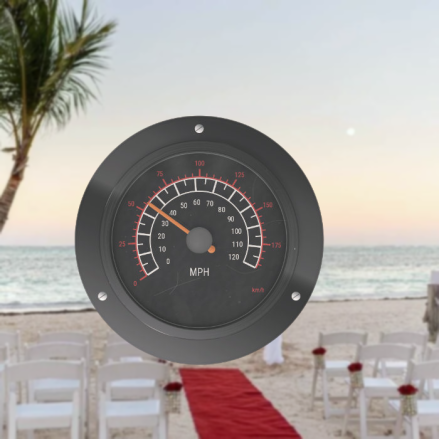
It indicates 35 mph
